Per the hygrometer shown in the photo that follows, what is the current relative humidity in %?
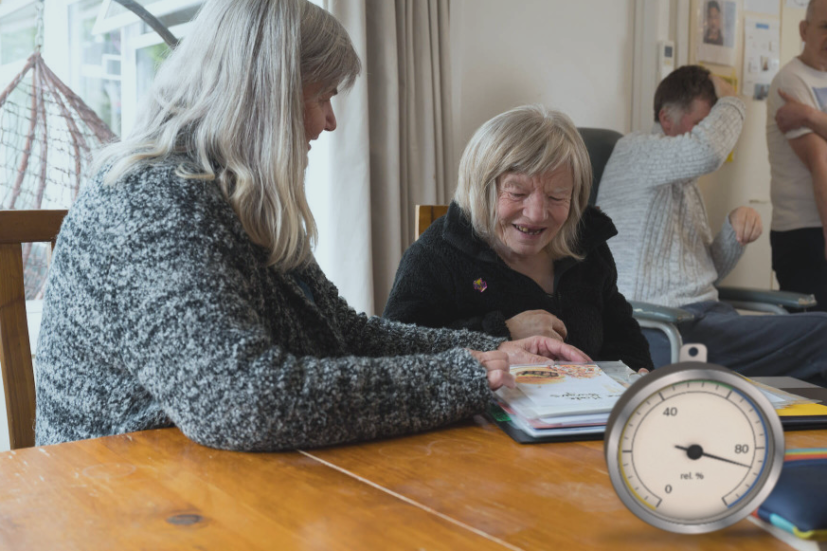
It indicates 86 %
